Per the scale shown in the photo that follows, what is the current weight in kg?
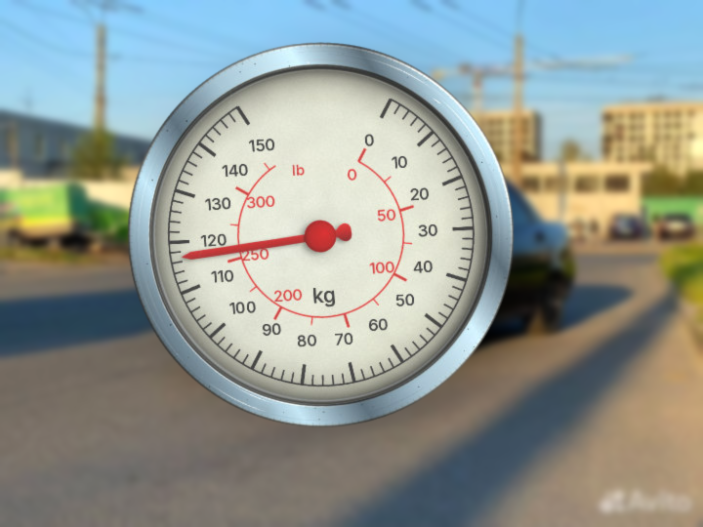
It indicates 117 kg
